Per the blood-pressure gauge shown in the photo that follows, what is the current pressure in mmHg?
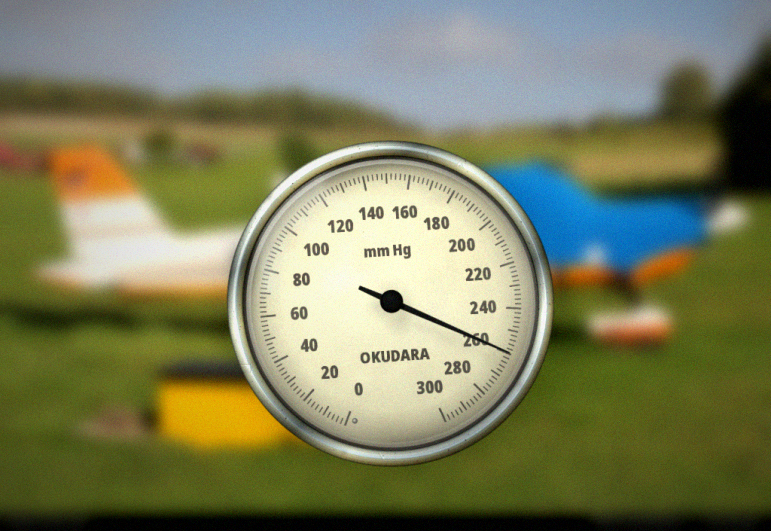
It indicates 260 mmHg
